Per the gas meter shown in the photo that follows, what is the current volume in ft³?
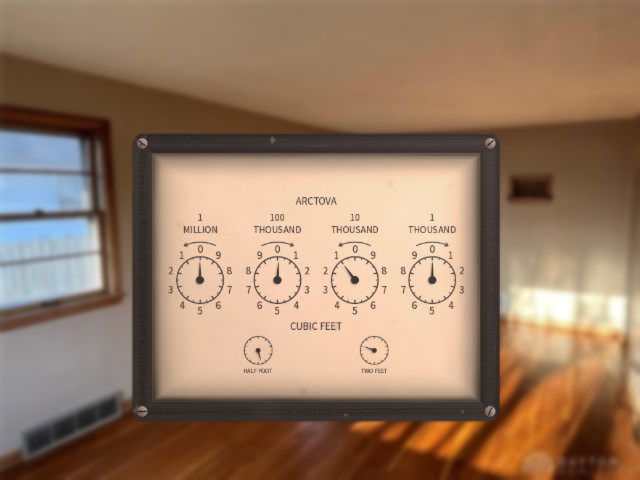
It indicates 1000 ft³
